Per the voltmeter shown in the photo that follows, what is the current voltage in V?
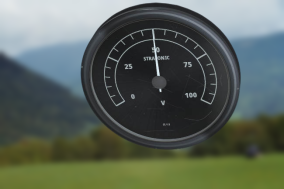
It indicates 50 V
